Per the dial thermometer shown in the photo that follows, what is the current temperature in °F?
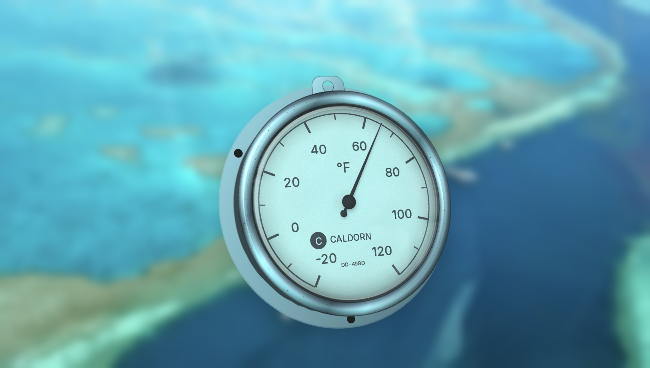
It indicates 65 °F
